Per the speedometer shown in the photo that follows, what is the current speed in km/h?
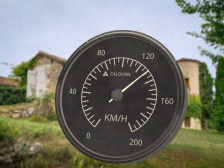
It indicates 130 km/h
